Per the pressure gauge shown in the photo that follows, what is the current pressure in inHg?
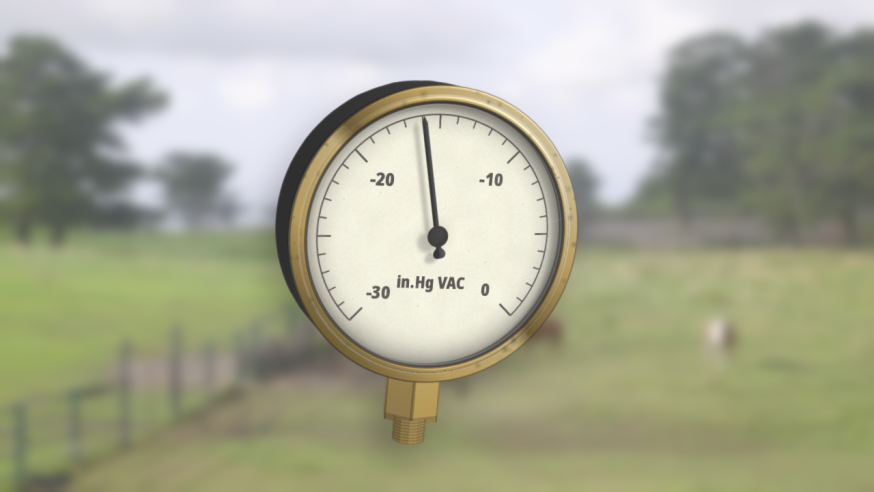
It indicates -16 inHg
